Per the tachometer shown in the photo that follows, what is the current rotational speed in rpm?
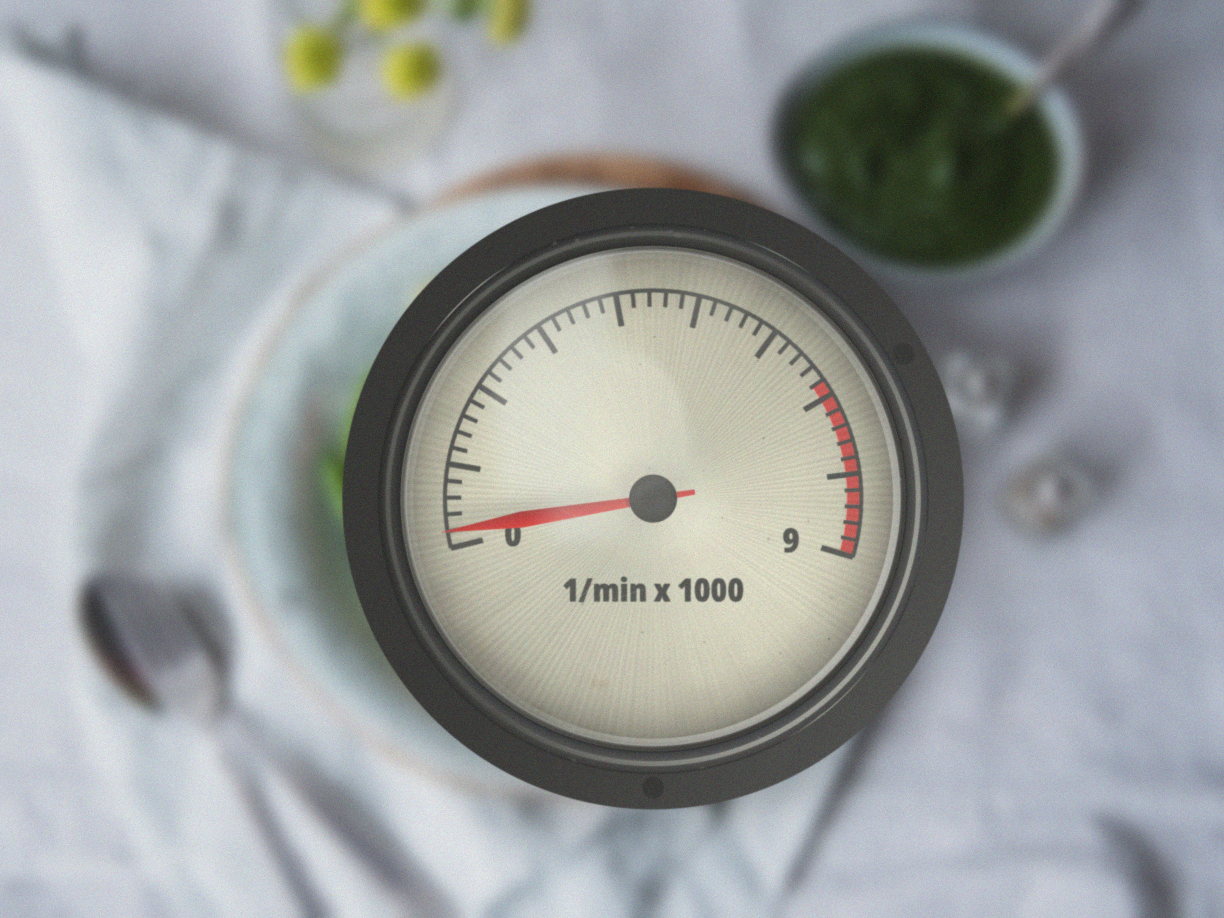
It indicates 200 rpm
